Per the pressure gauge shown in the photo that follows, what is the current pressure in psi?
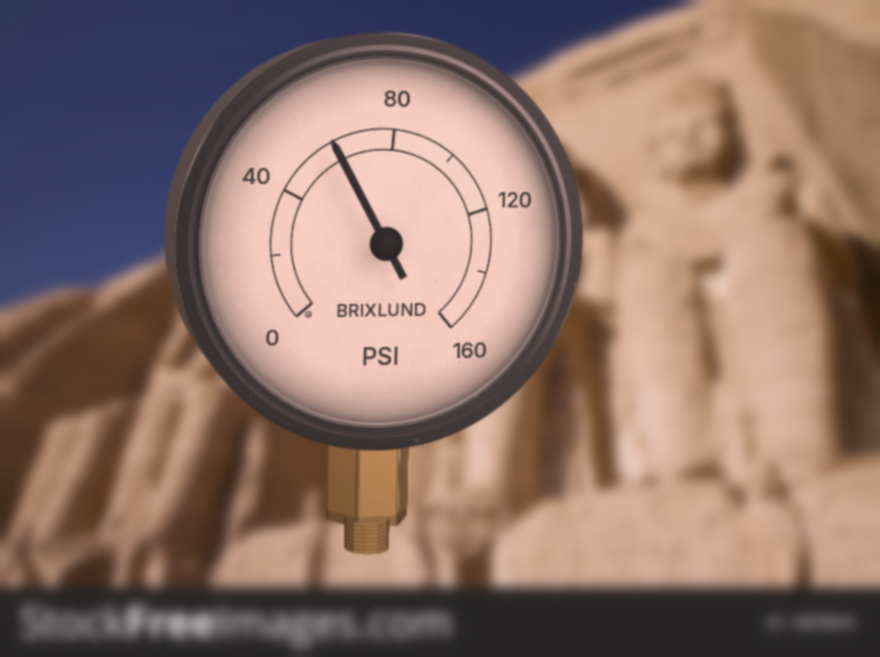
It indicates 60 psi
